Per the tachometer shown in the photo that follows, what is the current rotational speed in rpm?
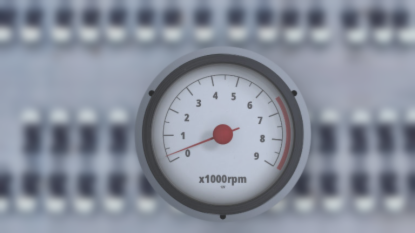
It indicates 250 rpm
